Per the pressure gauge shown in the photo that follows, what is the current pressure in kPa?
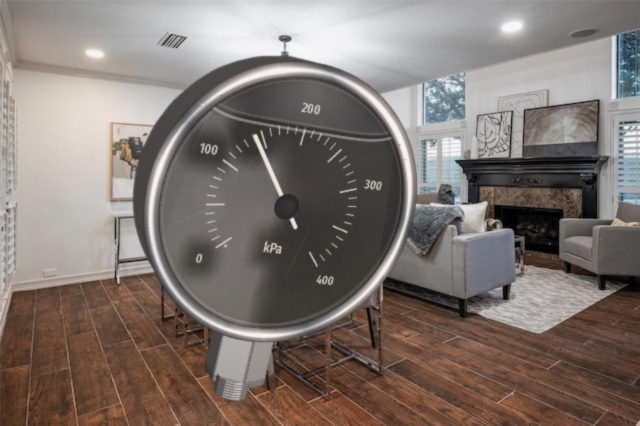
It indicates 140 kPa
